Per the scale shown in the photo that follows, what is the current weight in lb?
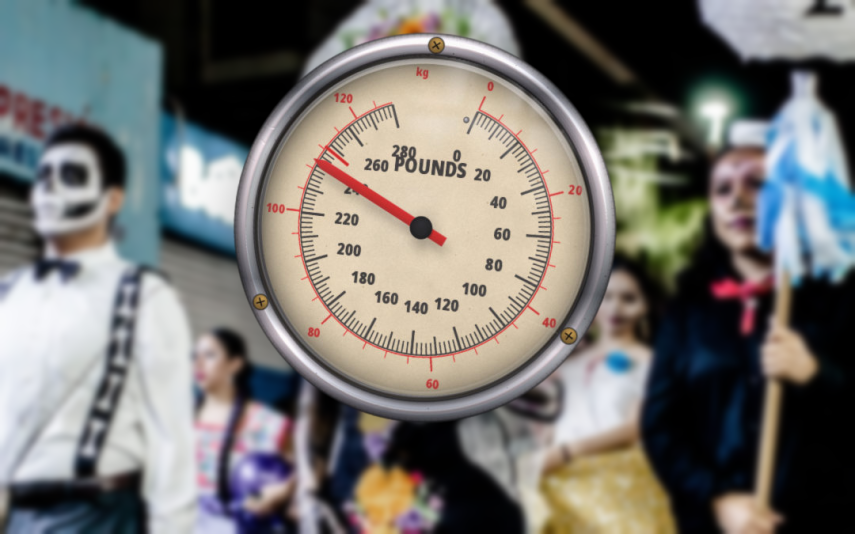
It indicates 242 lb
